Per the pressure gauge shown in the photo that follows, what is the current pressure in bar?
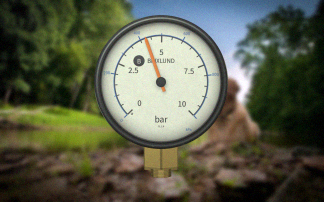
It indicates 4.25 bar
